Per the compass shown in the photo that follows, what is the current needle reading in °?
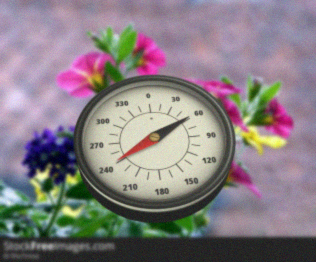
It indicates 240 °
